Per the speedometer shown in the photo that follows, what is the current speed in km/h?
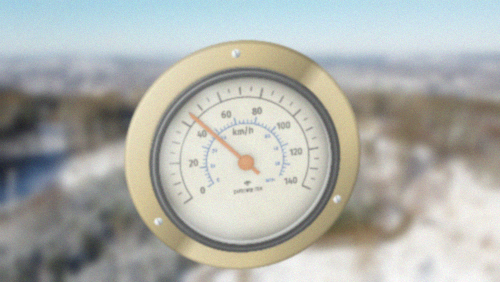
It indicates 45 km/h
